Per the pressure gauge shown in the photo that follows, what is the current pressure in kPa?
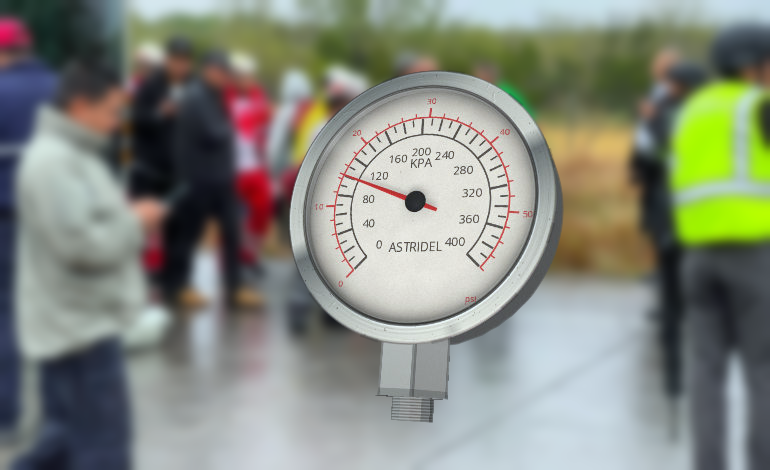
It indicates 100 kPa
